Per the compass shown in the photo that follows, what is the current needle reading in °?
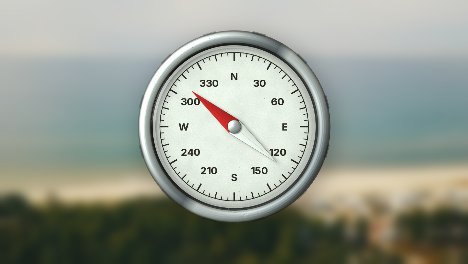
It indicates 310 °
